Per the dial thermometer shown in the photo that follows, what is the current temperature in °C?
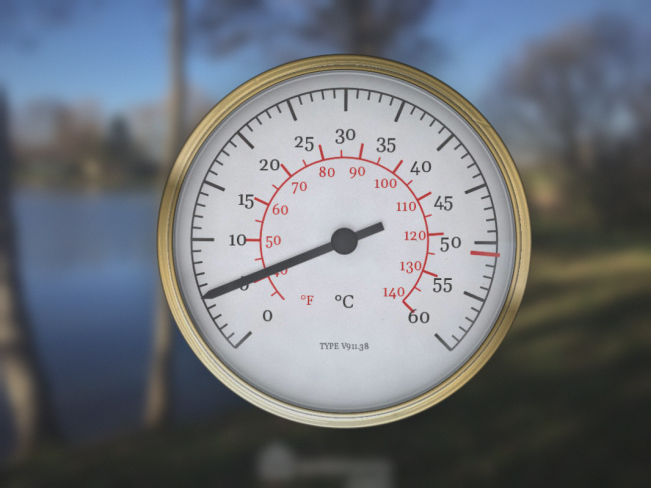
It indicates 5 °C
